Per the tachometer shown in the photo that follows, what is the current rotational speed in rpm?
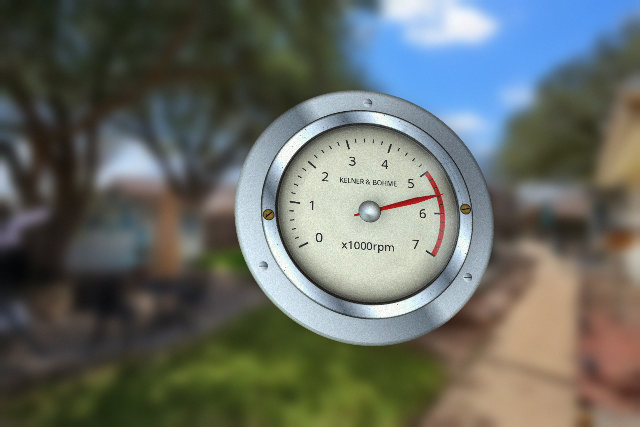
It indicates 5600 rpm
